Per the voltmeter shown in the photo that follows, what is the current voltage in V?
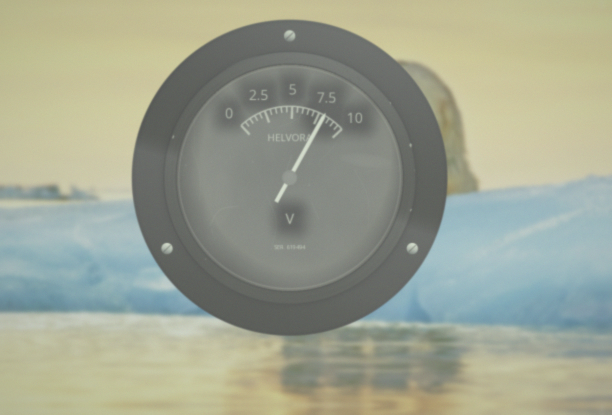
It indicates 8 V
